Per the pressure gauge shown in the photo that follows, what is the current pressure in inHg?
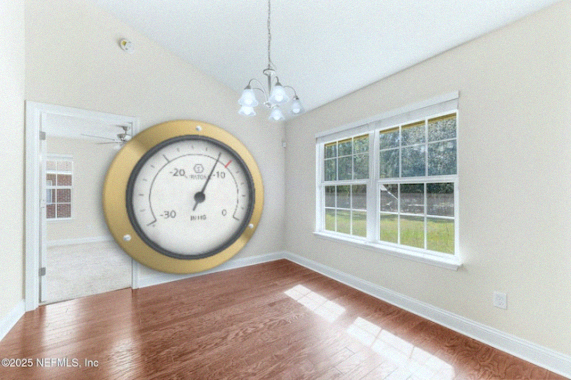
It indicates -12 inHg
